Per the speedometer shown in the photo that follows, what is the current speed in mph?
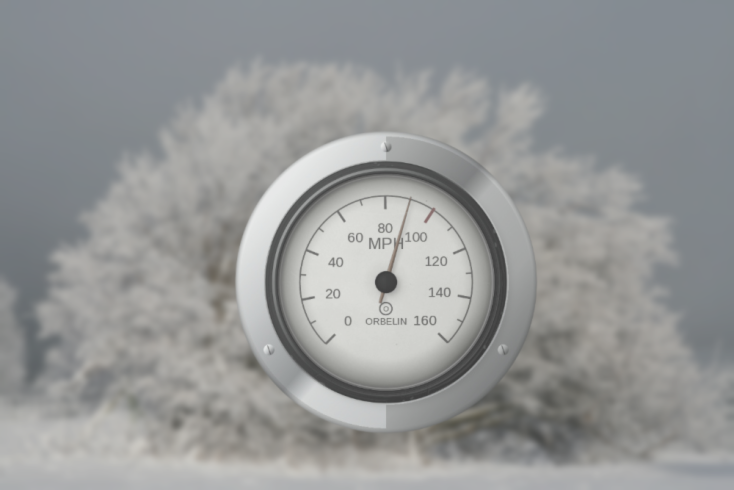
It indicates 90 mph
